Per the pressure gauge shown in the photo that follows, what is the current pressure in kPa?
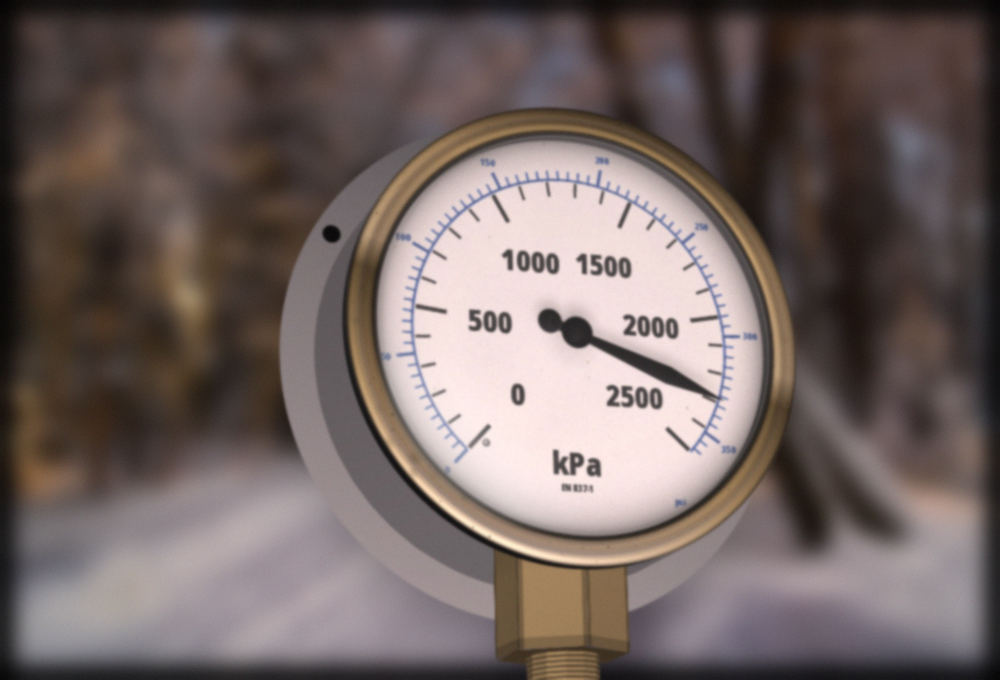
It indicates 2300 kPa
